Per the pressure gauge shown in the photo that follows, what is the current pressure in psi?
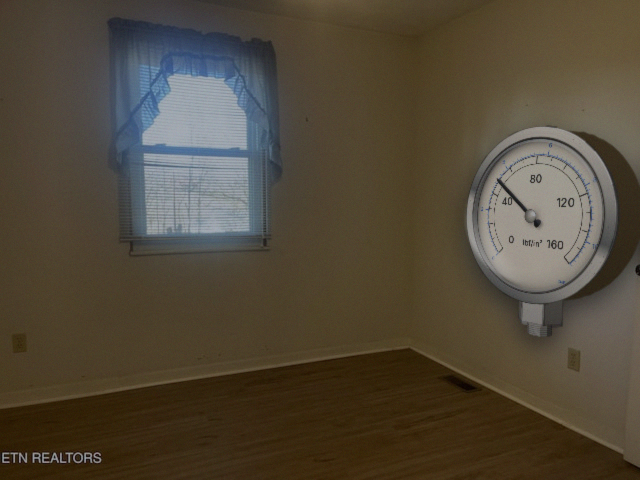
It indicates 50 psi
